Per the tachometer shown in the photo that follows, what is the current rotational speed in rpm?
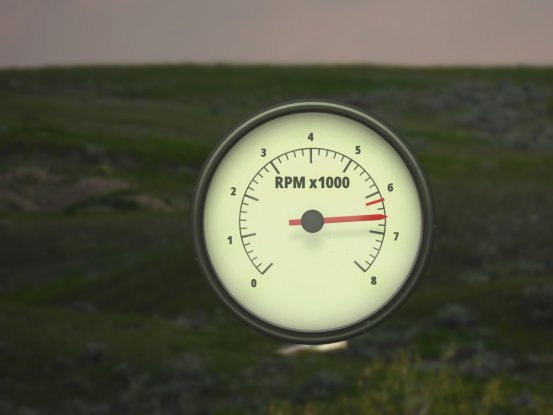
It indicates 6600 rpm
